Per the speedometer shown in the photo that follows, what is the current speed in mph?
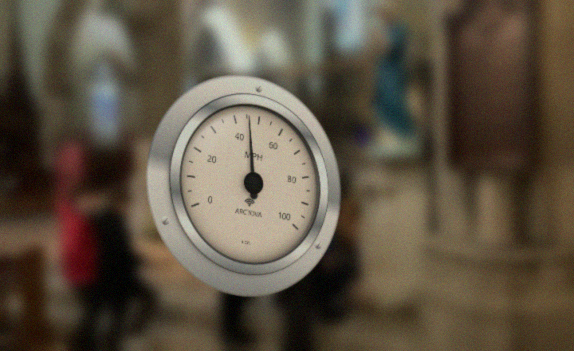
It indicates 45 mph
